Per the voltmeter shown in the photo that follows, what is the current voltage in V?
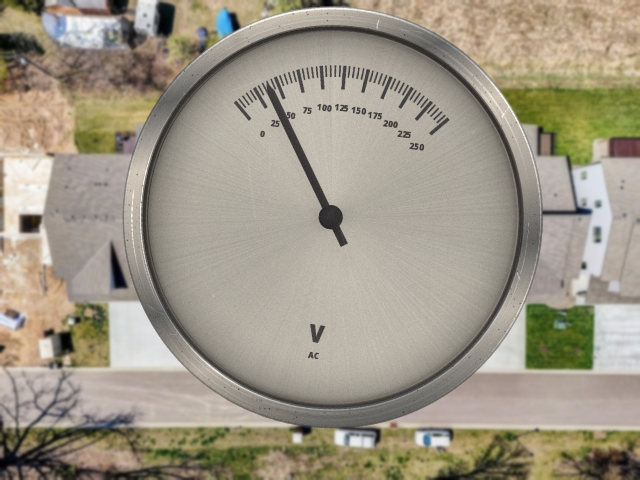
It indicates 40 V
